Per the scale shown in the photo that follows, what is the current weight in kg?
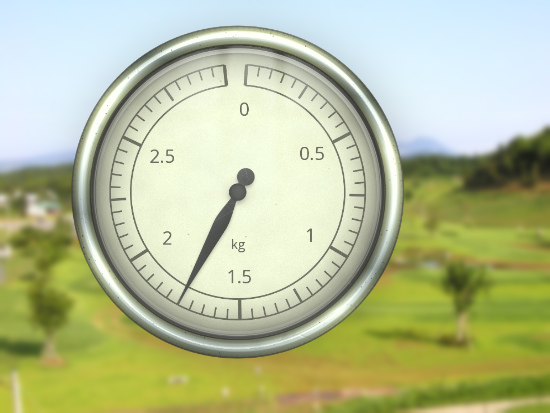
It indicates 1.75 kg
